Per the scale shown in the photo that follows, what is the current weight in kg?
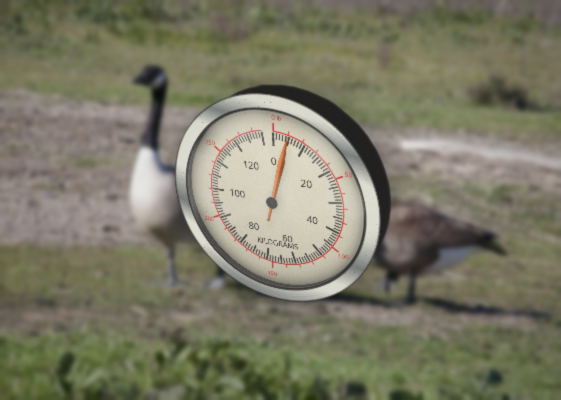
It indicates 5 kg
